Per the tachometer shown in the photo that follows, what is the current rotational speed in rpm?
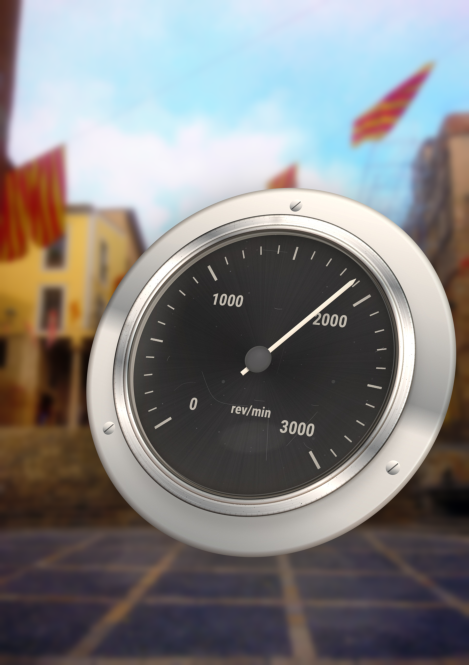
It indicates 1900 rpm
